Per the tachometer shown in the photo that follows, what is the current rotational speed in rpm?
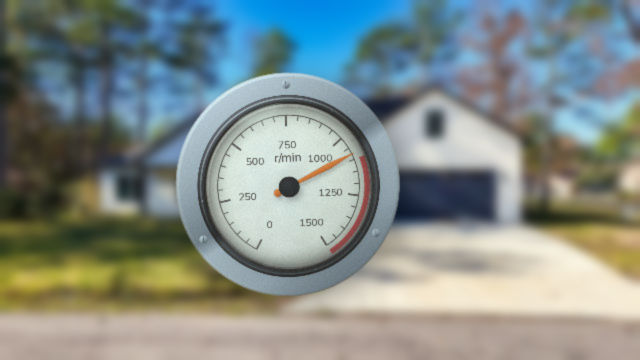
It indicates 1075 rpm
